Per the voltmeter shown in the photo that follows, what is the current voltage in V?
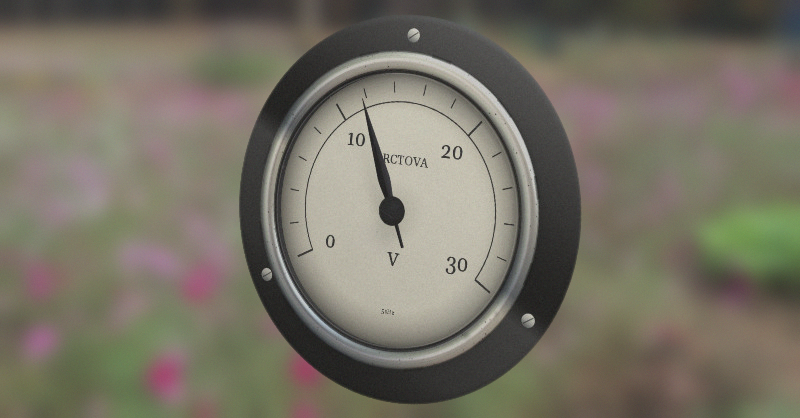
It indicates 12 V
